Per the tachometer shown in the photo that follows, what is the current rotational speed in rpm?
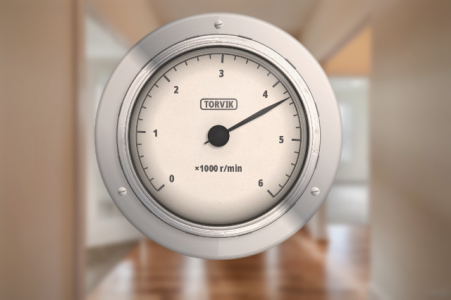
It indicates 4300 rpm
